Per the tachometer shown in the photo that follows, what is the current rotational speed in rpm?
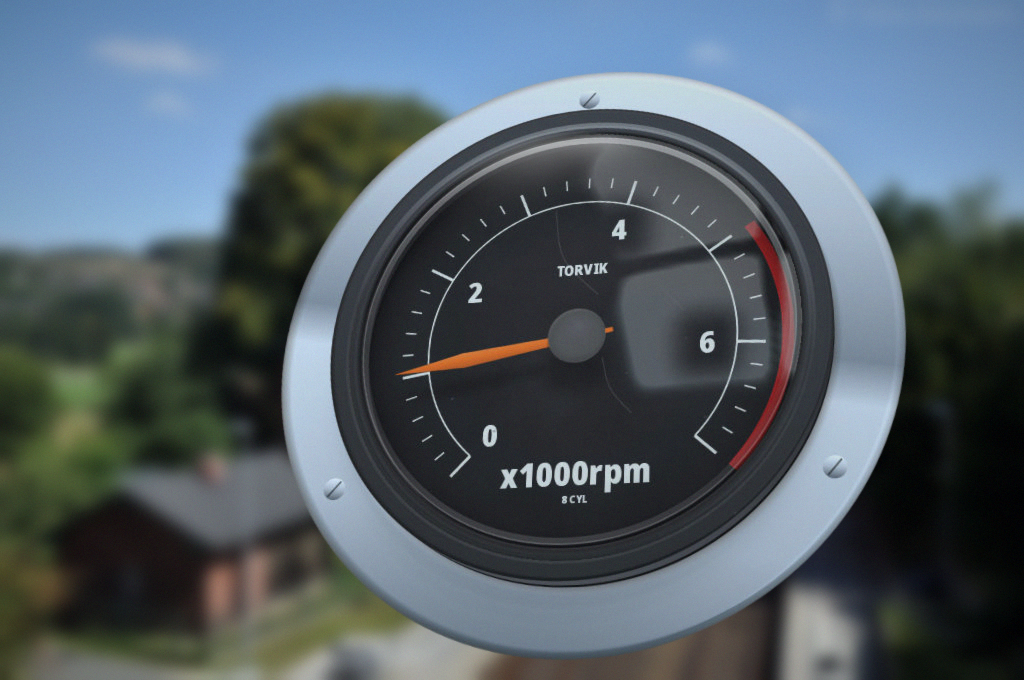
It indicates 1000 rpm
